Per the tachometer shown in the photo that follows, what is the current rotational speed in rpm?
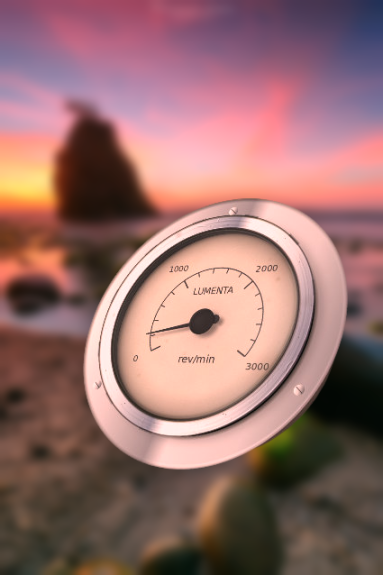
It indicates 200 rpm
